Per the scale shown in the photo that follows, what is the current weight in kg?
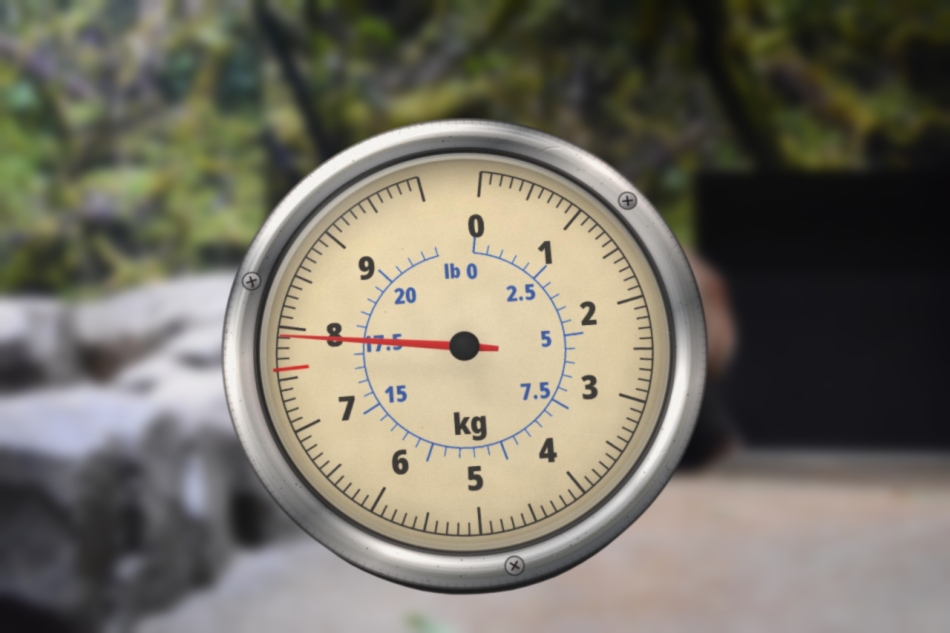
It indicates 7.9 kg
